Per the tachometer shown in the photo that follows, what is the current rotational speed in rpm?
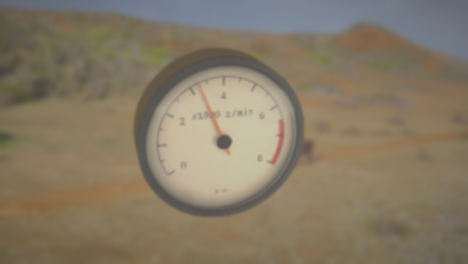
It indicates 3250 rpm
